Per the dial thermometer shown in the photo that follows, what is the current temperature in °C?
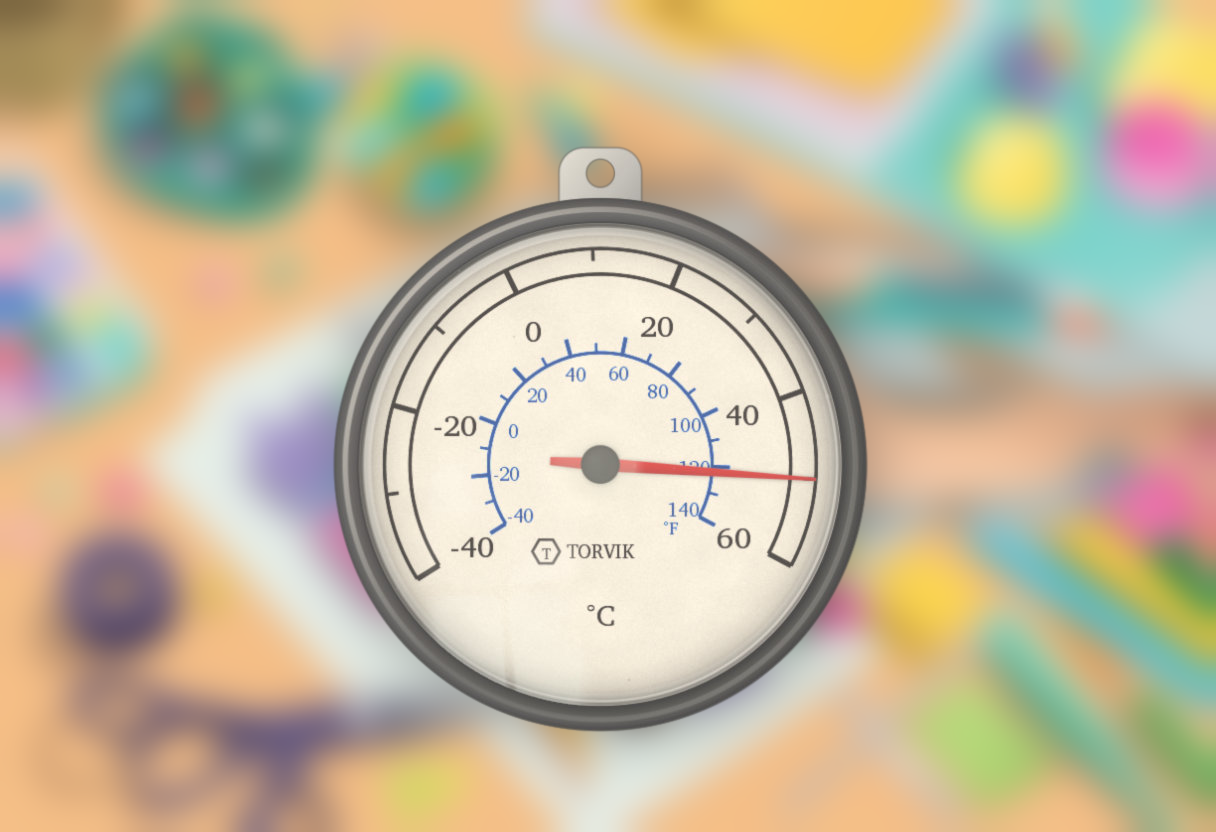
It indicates 50 °C
